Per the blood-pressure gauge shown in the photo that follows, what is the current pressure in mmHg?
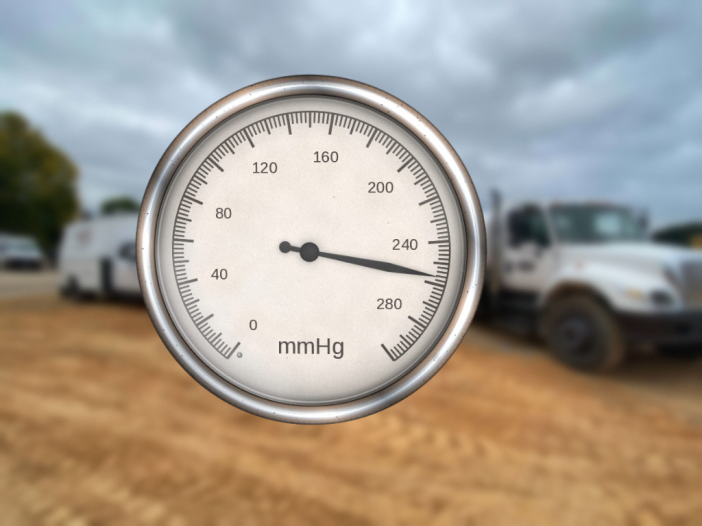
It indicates 256 mmHg
